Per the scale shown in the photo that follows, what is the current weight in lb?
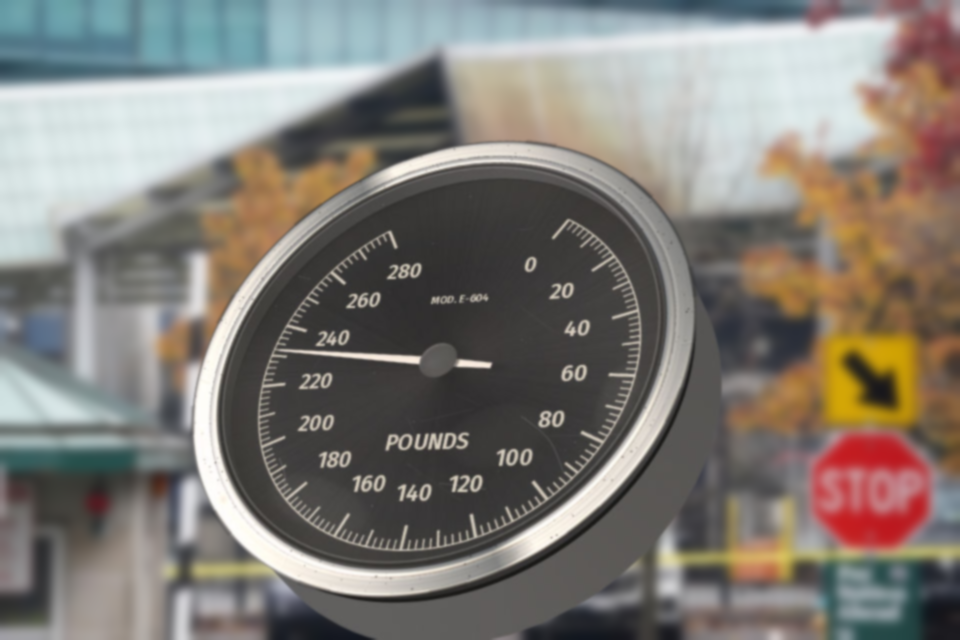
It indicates 230 lb
